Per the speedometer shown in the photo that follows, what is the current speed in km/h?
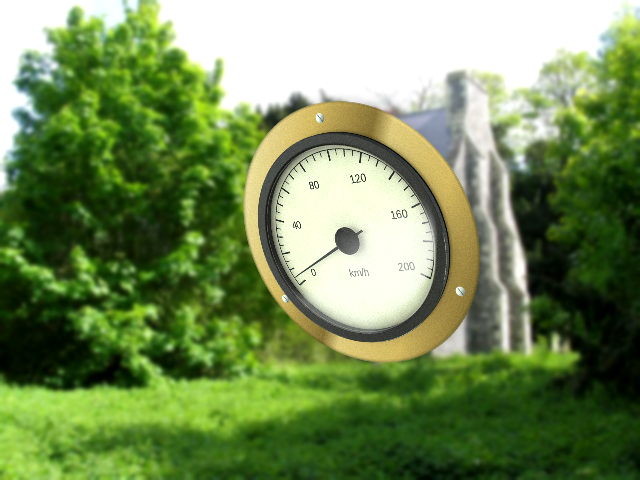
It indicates 5 km/h
